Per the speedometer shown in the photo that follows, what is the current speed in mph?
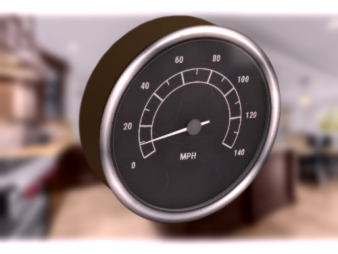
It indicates 10 mph
